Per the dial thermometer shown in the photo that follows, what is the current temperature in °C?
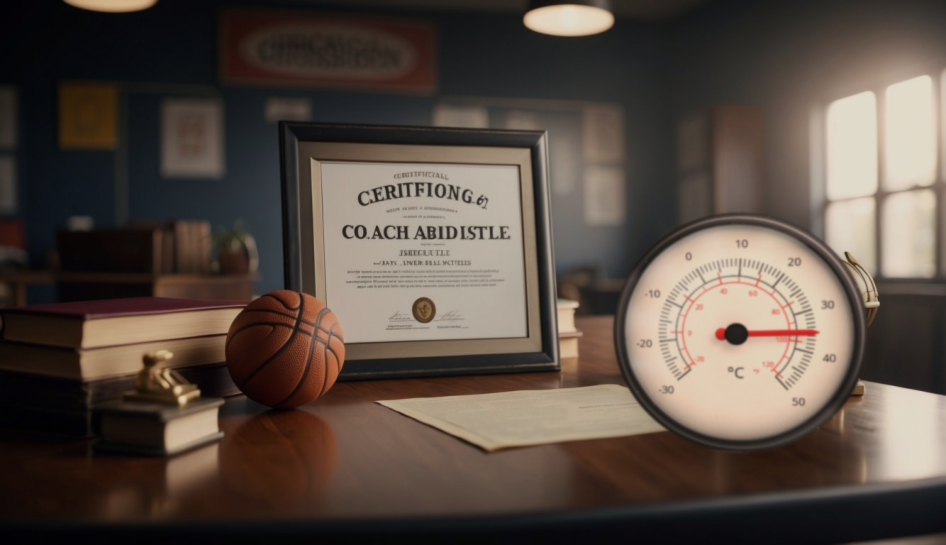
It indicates 35 °C
